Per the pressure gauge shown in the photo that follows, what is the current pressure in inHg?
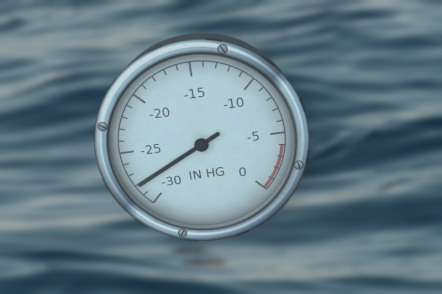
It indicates -28 inHg
